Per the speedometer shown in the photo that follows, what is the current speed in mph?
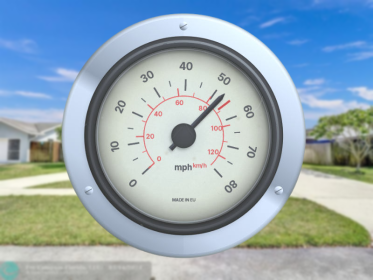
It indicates 52.5 mph
